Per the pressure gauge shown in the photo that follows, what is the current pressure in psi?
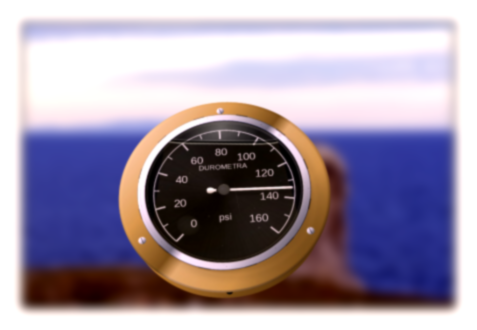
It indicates 135 psi
